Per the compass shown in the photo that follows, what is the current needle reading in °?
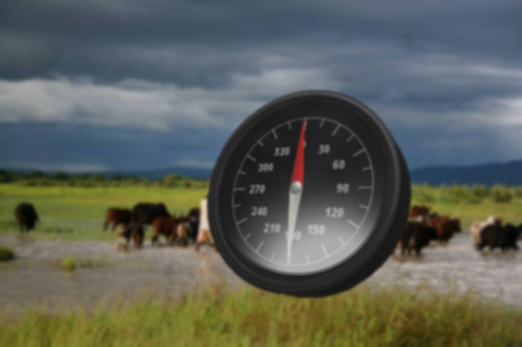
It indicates 0 °
